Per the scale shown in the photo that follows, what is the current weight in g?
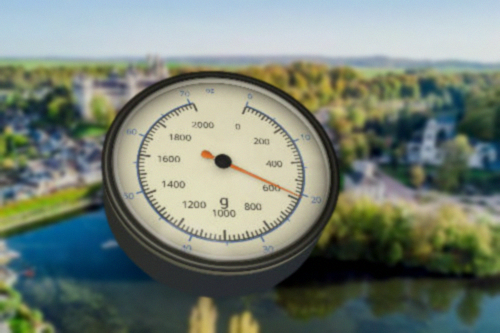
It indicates 600 g
